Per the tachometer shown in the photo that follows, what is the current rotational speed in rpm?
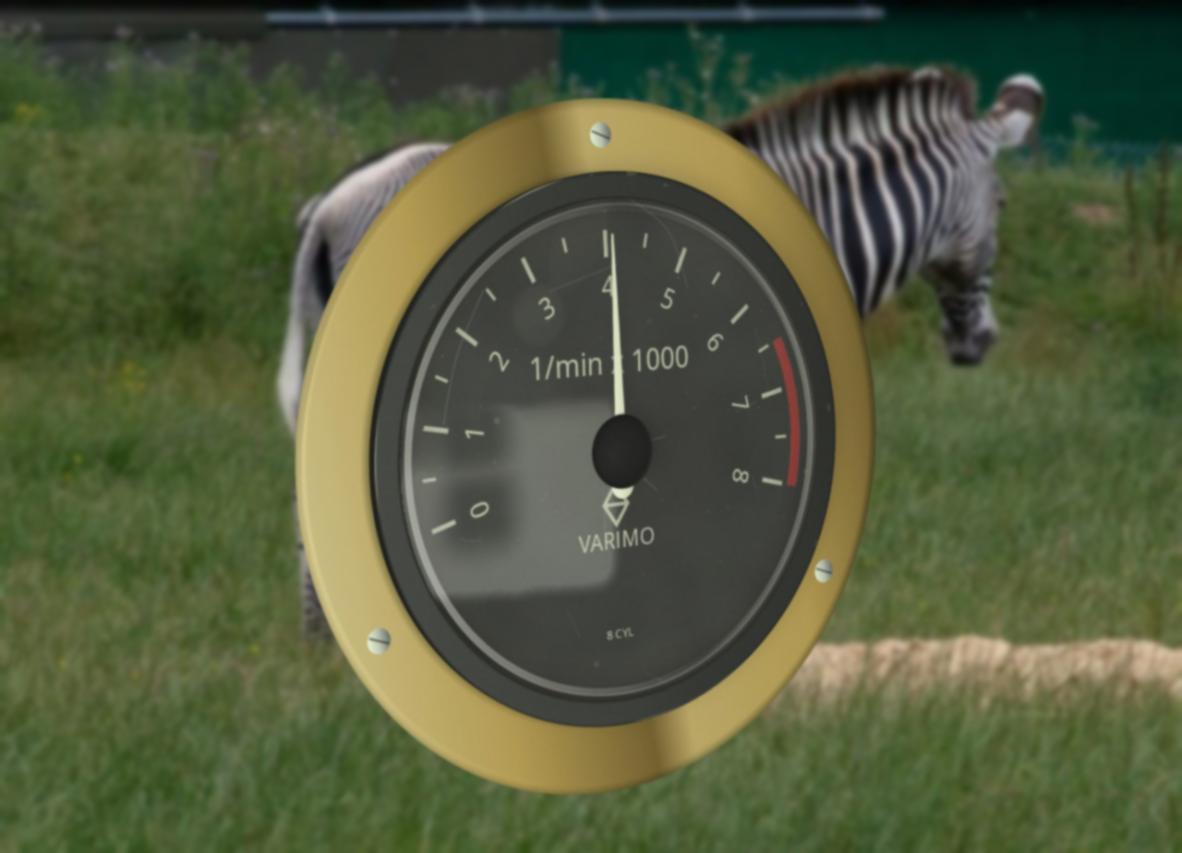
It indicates 4000 rpm
